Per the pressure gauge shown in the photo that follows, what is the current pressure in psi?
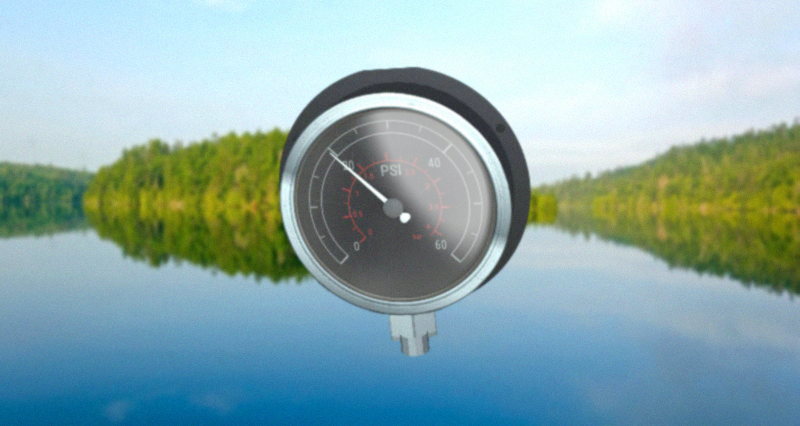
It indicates 20 psi
